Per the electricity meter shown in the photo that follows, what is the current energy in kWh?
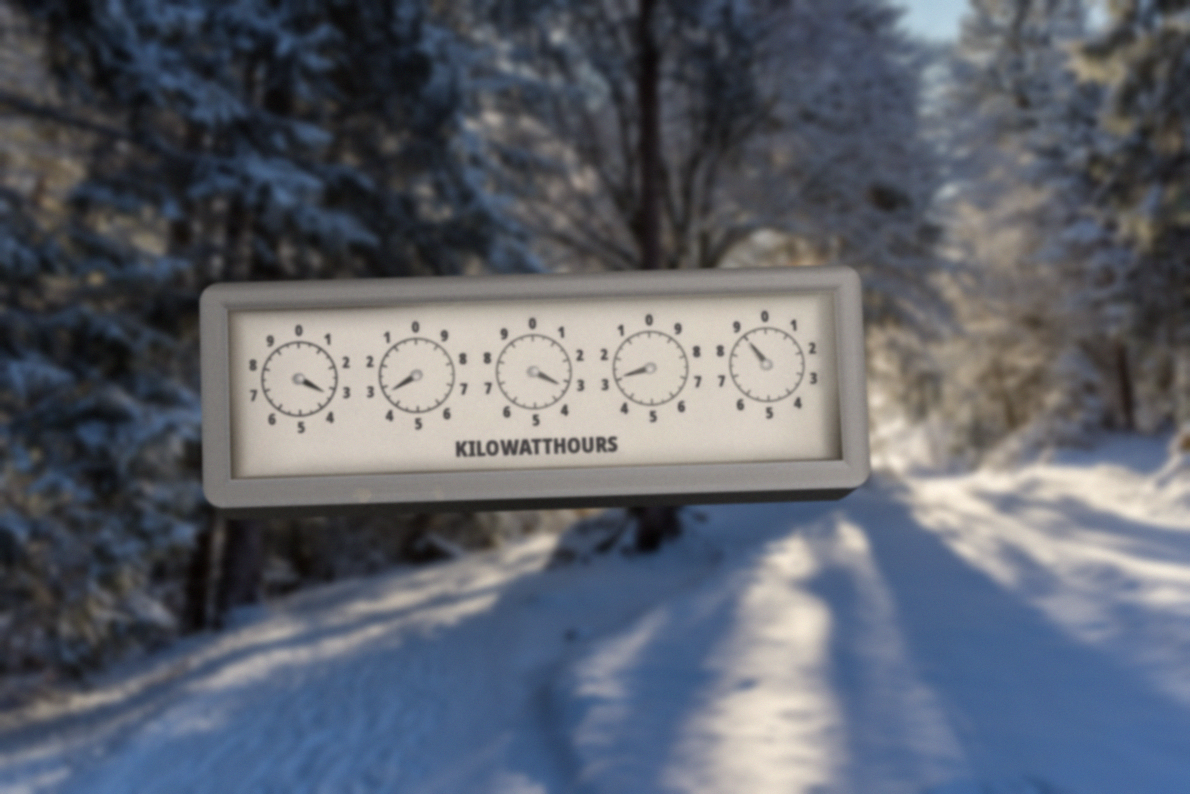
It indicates 33329 kWh
